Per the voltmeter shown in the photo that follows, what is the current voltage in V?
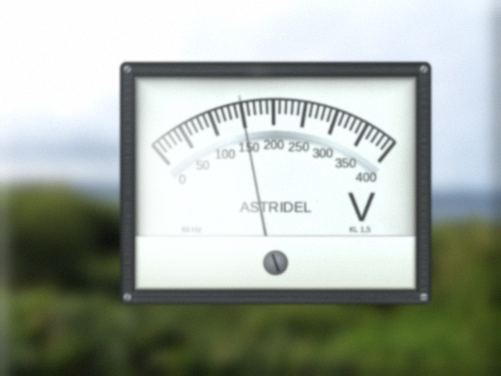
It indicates 150 V
